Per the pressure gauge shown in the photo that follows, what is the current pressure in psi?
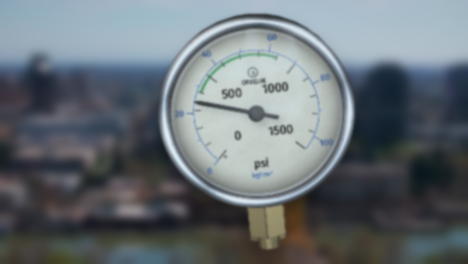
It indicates 350 psi
